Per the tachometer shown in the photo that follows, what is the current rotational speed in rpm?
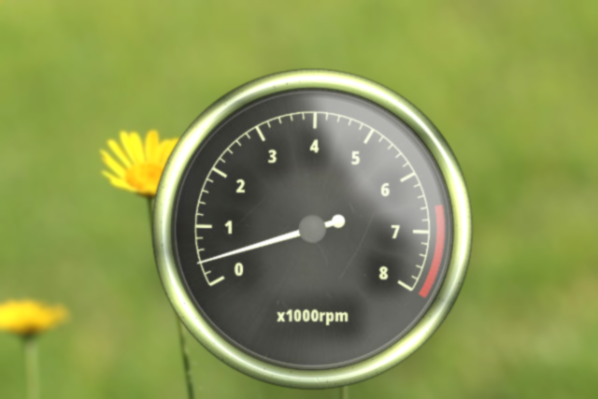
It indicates 400 rpm
